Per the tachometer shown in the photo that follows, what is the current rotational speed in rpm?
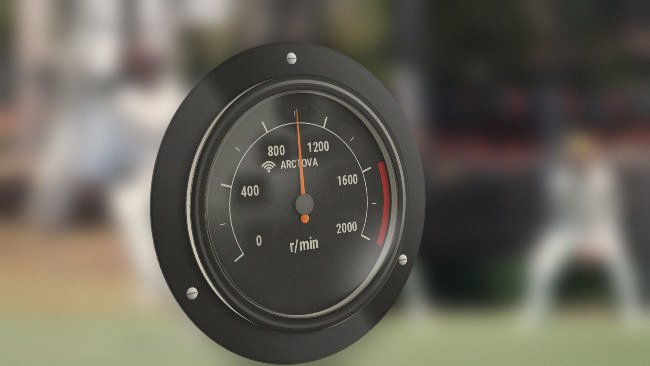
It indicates 1000 rpm
